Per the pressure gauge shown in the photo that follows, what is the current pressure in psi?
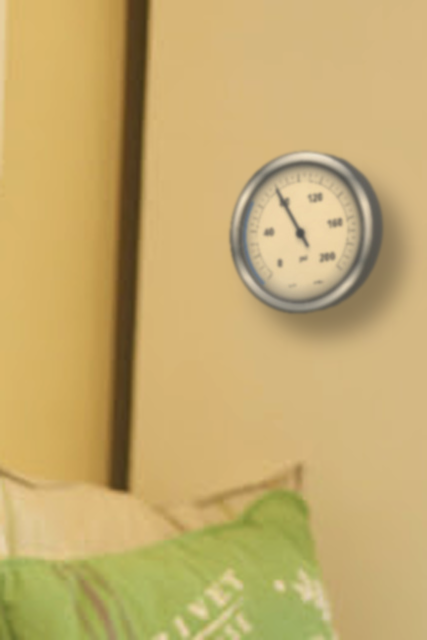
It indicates 80 psi
